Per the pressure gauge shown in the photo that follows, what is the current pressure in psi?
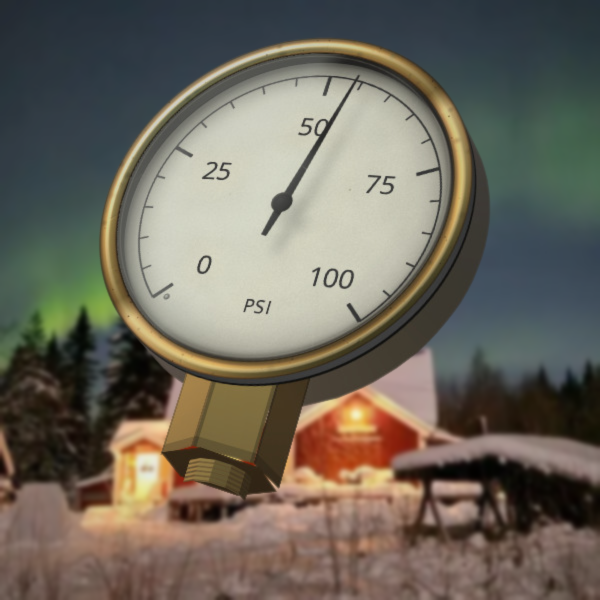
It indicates 55 psi
